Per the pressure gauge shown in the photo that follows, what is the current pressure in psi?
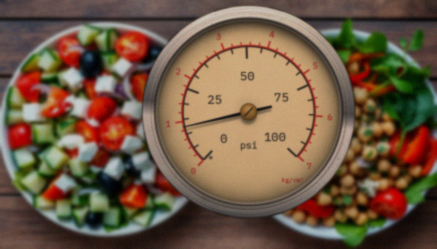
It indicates 12.5 psi
